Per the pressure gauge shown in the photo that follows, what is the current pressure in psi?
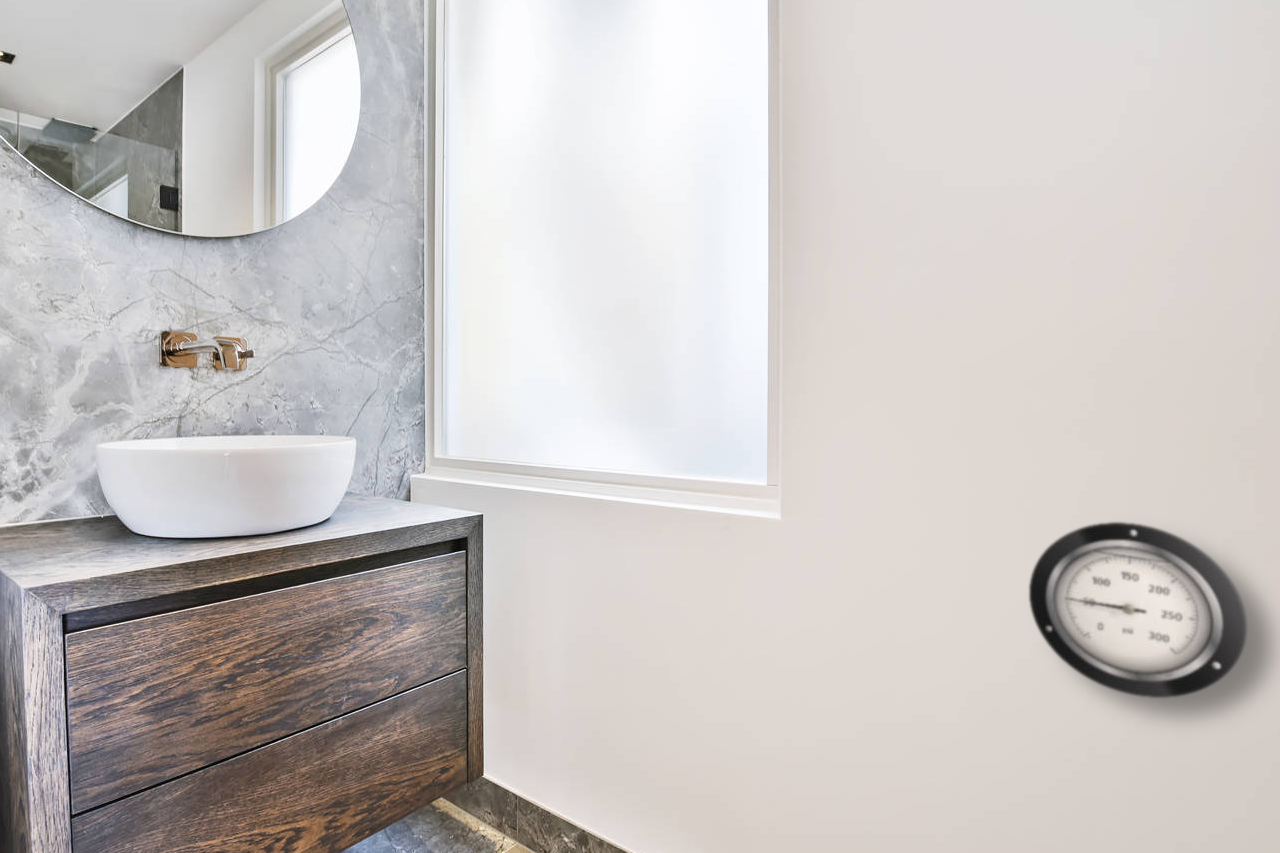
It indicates 50 psi
